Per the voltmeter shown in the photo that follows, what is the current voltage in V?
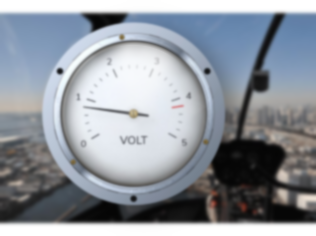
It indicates 0.8 V
